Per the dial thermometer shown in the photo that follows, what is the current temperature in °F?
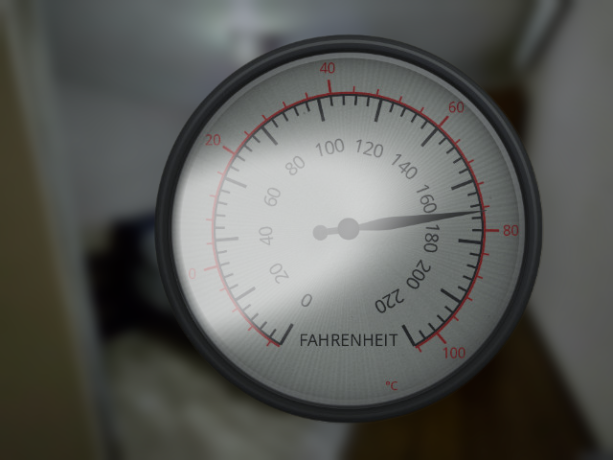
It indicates 170 °F
